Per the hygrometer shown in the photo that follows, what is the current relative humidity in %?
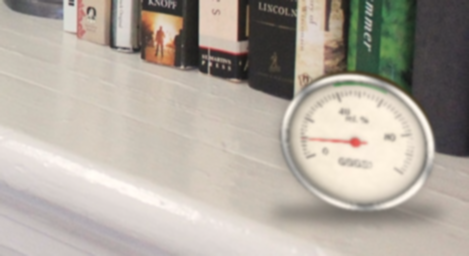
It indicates 10 %
